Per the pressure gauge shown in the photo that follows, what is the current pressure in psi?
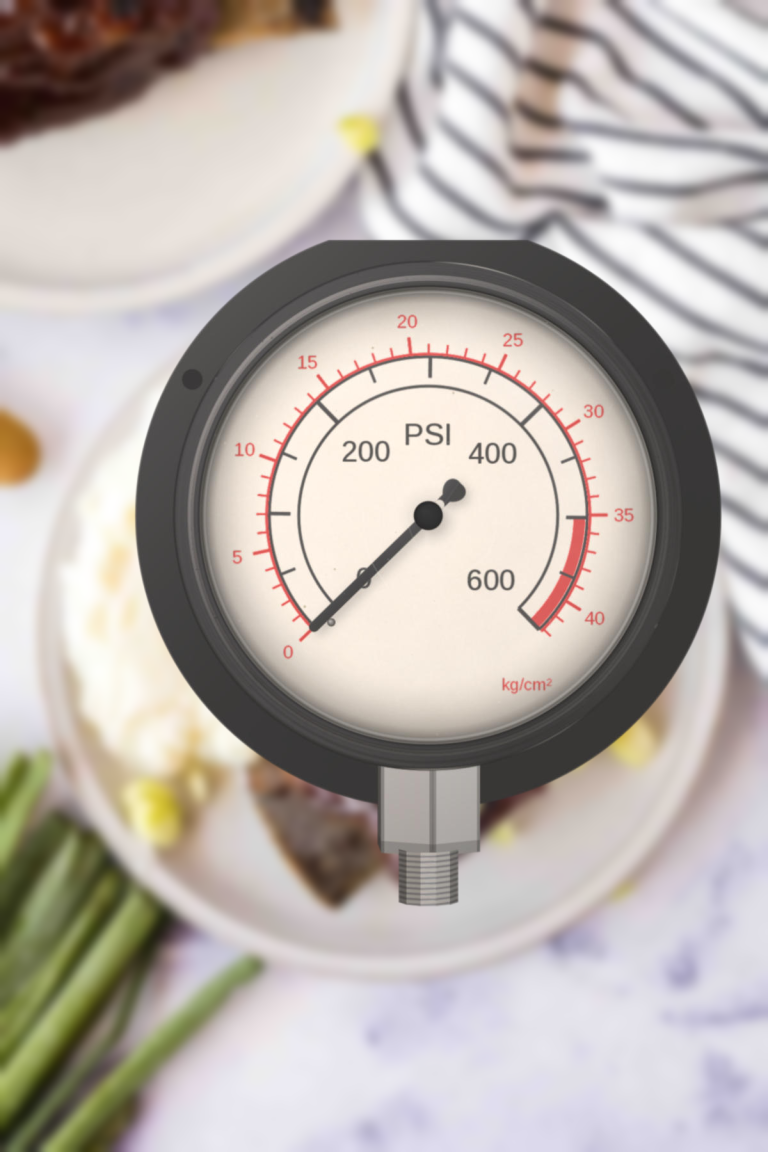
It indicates 0 psi
